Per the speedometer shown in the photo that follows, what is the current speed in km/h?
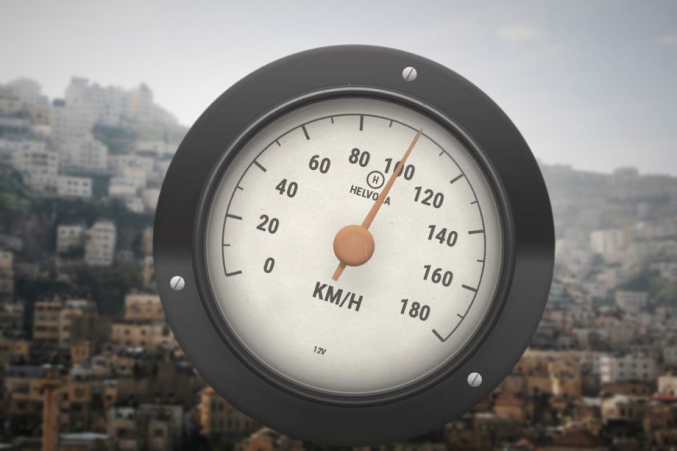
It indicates 100 km/h
